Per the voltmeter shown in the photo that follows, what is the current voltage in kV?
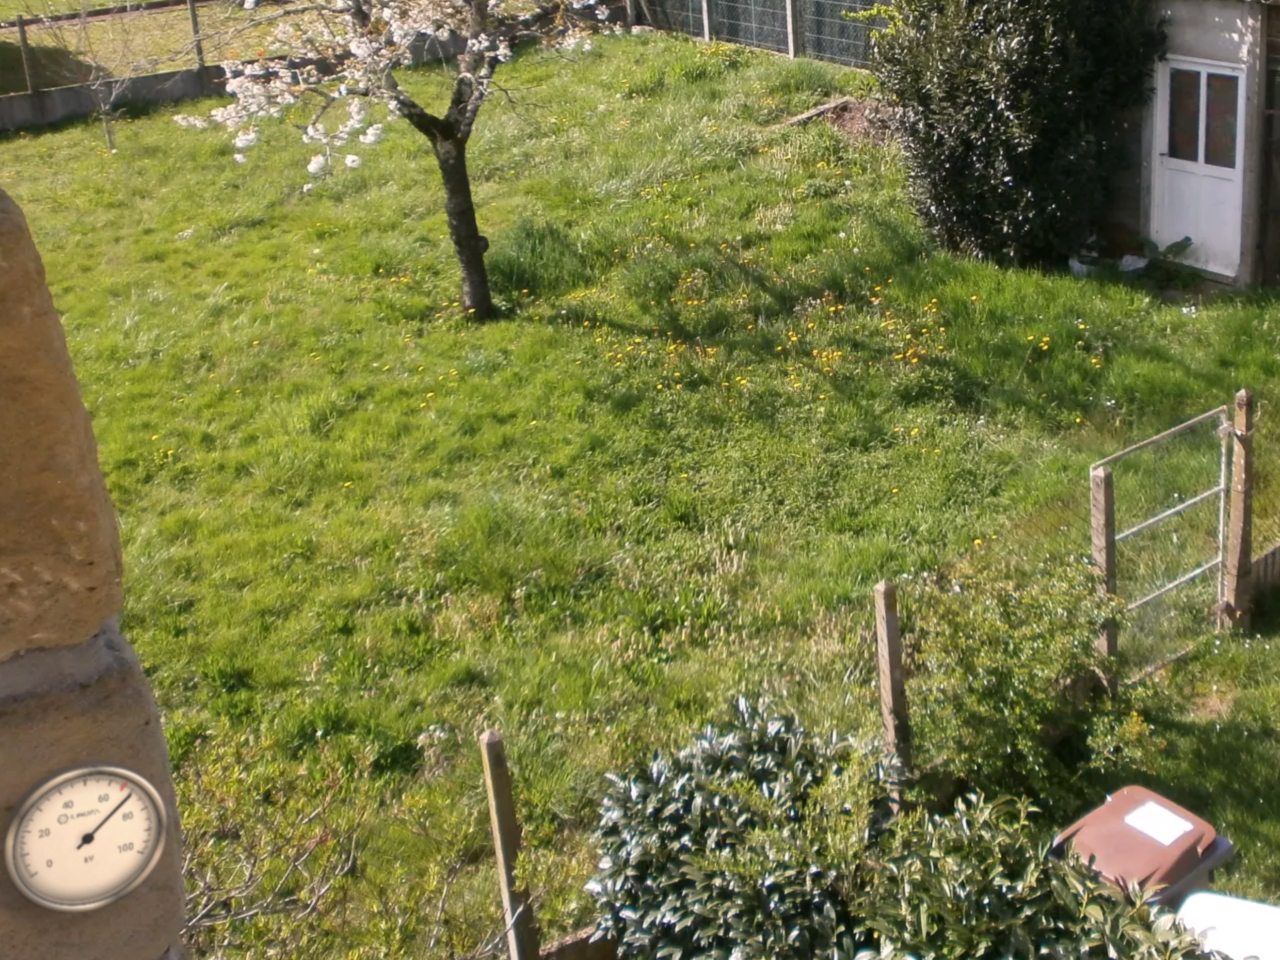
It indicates 70 kV
